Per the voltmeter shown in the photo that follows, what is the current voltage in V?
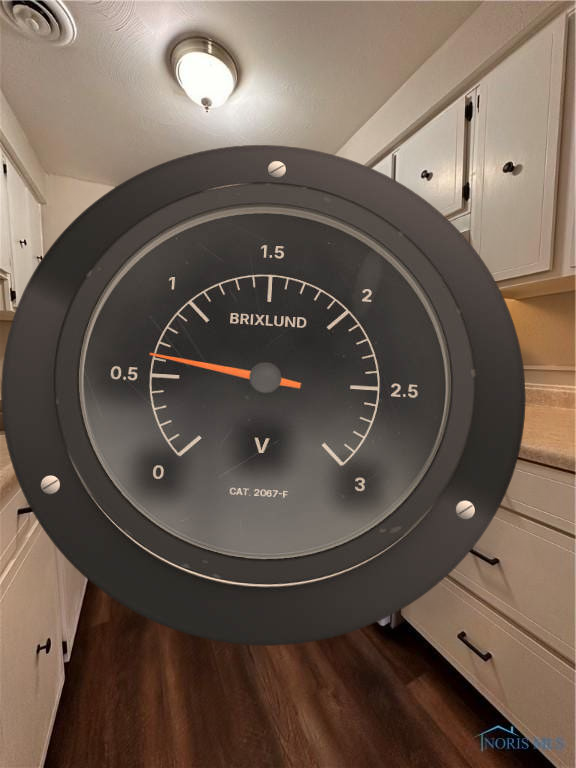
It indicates 0.6 V
